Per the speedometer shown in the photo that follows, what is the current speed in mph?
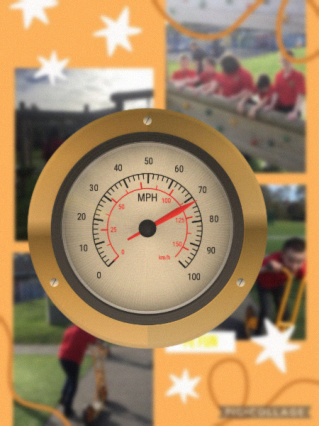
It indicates 72 mph
